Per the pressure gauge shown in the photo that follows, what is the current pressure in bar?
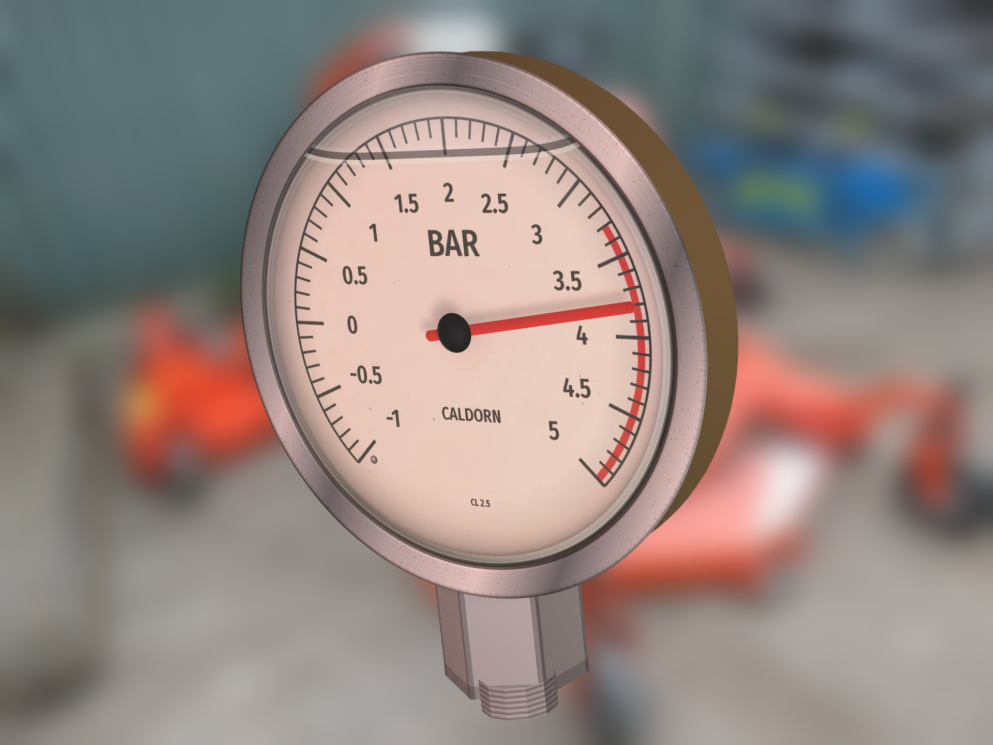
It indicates 3.8 bar
